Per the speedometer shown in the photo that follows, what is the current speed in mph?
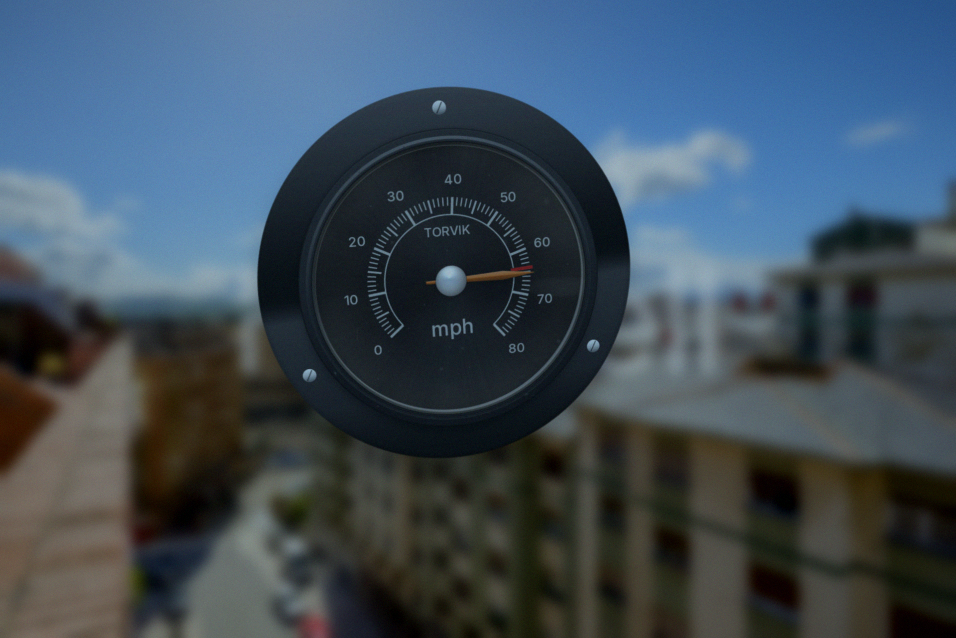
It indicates 65 mph
